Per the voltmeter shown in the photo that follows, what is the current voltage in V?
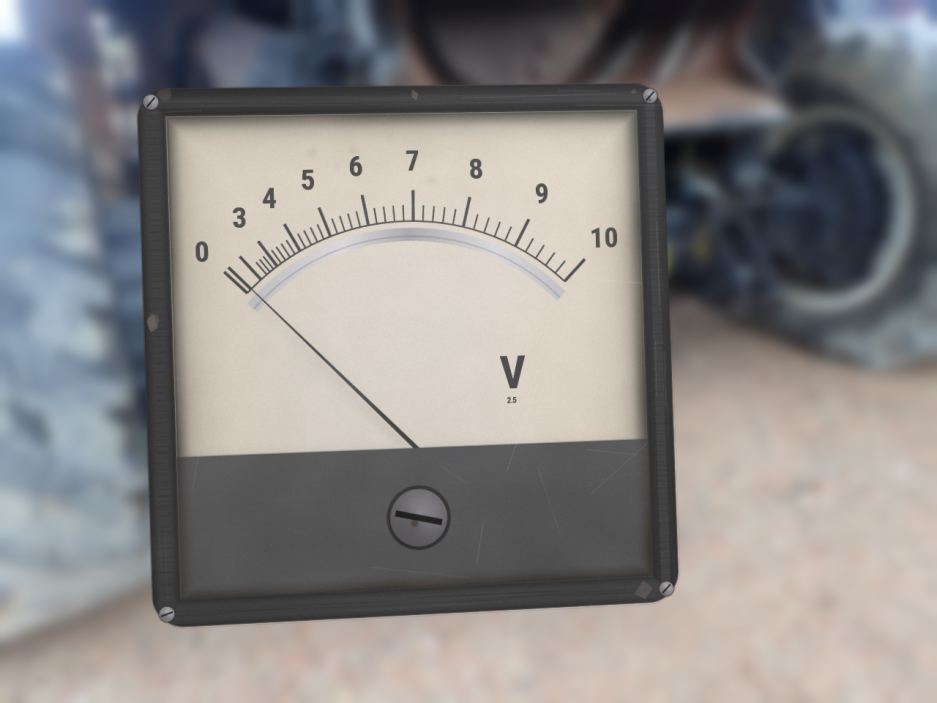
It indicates 1 V
